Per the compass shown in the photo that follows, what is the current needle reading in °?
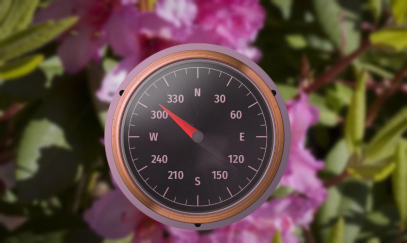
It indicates 310 °
